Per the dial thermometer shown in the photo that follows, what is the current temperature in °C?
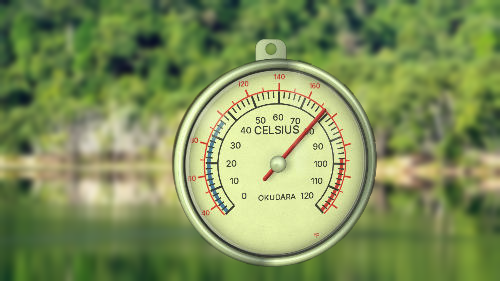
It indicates 78 °C
